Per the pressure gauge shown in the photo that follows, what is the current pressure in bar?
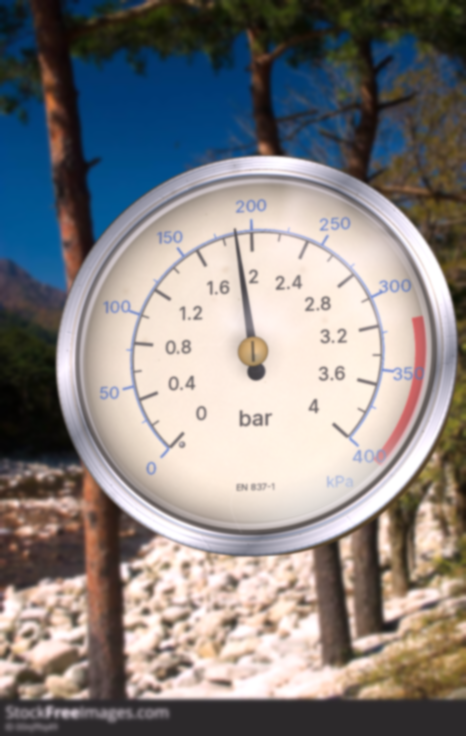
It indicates 1.9 bar
